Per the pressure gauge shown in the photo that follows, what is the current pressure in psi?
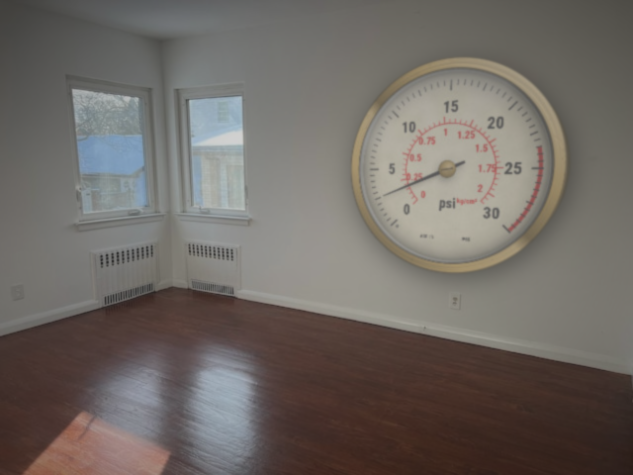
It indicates 2.5 psi
